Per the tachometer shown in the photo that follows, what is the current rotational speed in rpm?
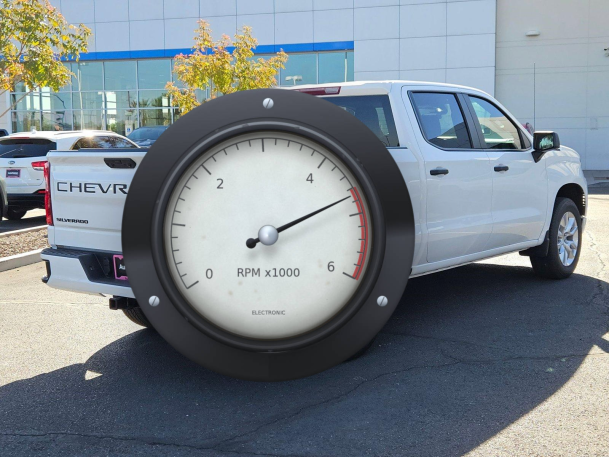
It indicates 4700 rpm
